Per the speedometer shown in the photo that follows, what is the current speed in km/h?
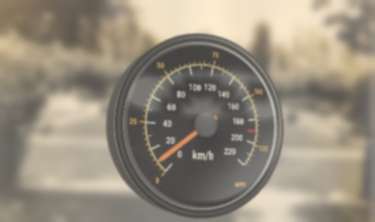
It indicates 10 km/h
